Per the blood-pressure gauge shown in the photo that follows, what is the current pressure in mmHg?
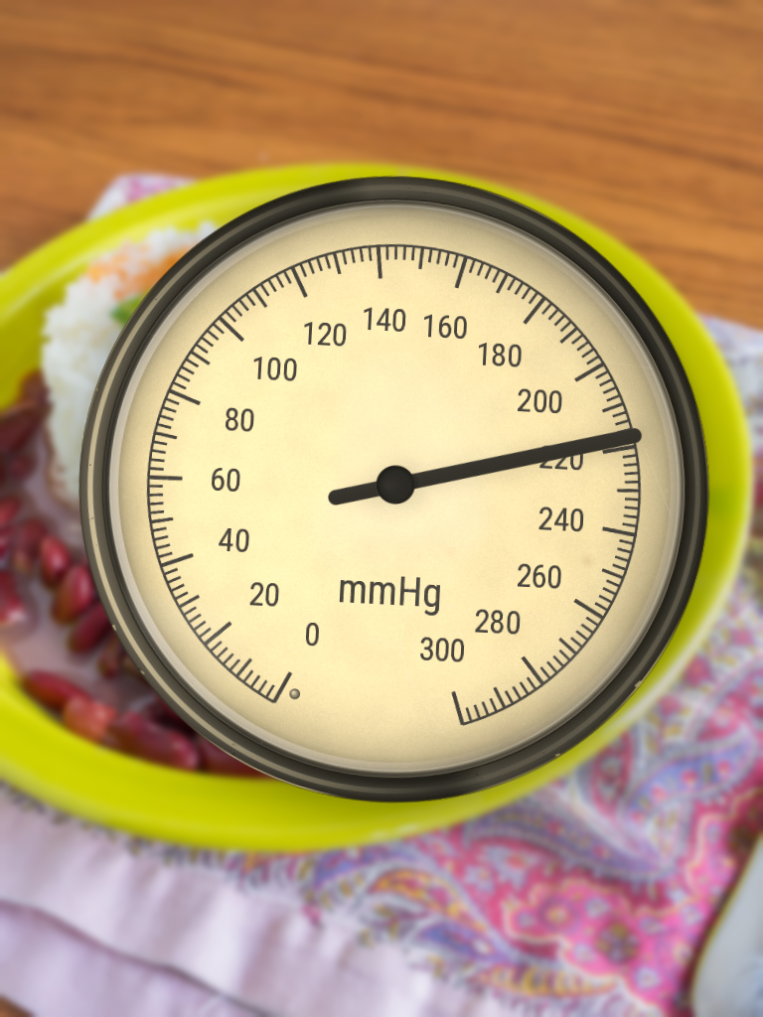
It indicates 218 mmHg
